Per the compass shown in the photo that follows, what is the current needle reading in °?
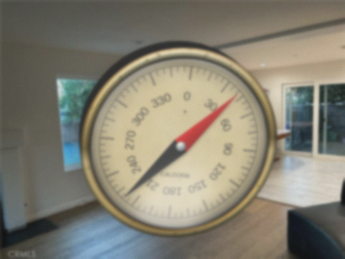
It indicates 40 °
